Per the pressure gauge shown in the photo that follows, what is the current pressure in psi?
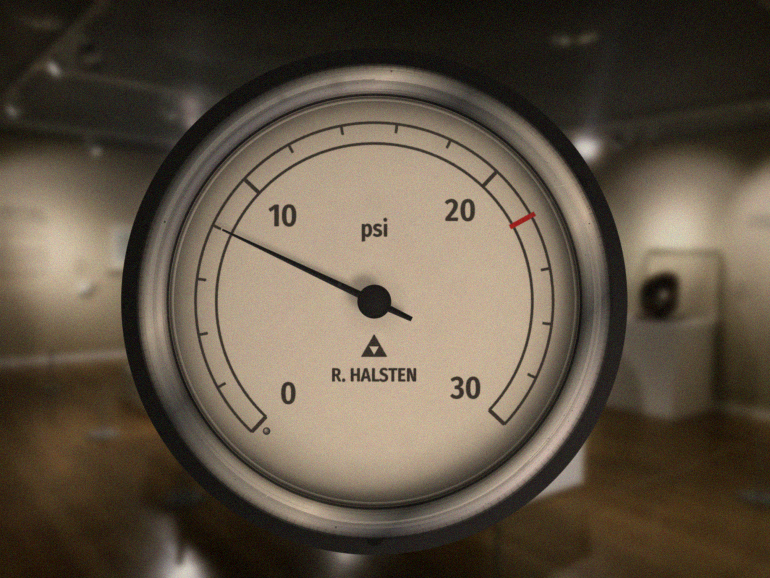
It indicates 8 psi
